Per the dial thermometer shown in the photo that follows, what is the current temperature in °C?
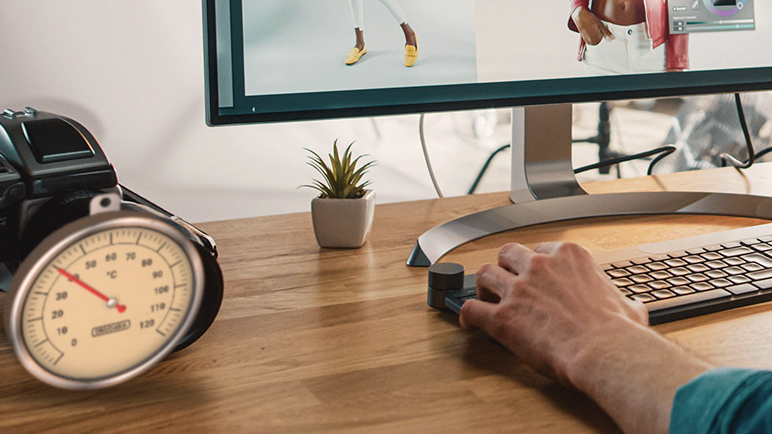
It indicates 40 °C
